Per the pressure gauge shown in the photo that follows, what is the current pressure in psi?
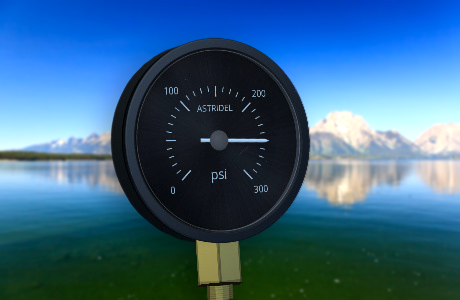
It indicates 250 psi
